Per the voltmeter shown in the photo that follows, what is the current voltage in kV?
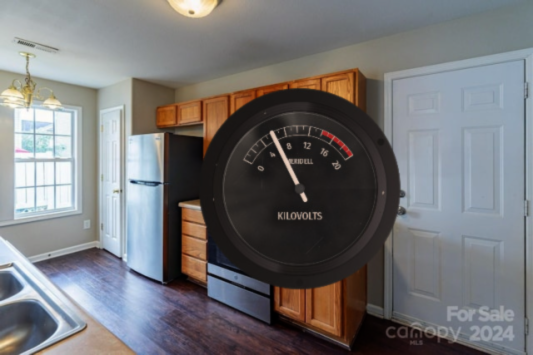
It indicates 6 kV
